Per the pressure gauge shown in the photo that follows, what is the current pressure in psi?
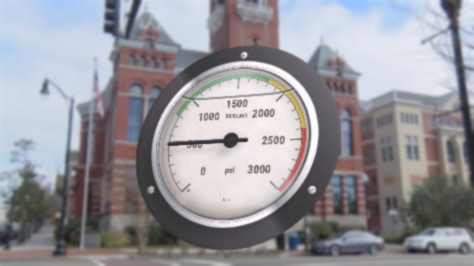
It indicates 500 psi
